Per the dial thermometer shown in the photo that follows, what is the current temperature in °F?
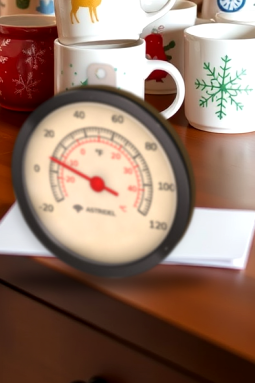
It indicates 10 °F
